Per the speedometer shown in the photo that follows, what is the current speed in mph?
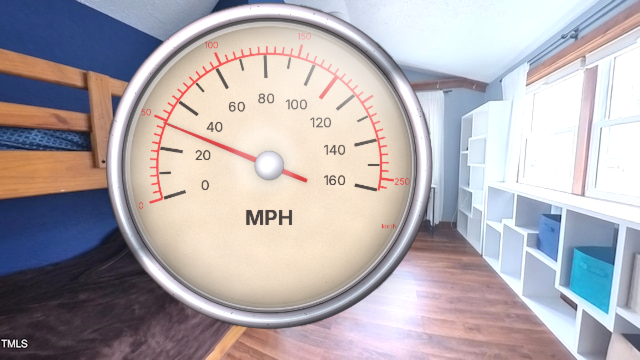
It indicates 30 mph
